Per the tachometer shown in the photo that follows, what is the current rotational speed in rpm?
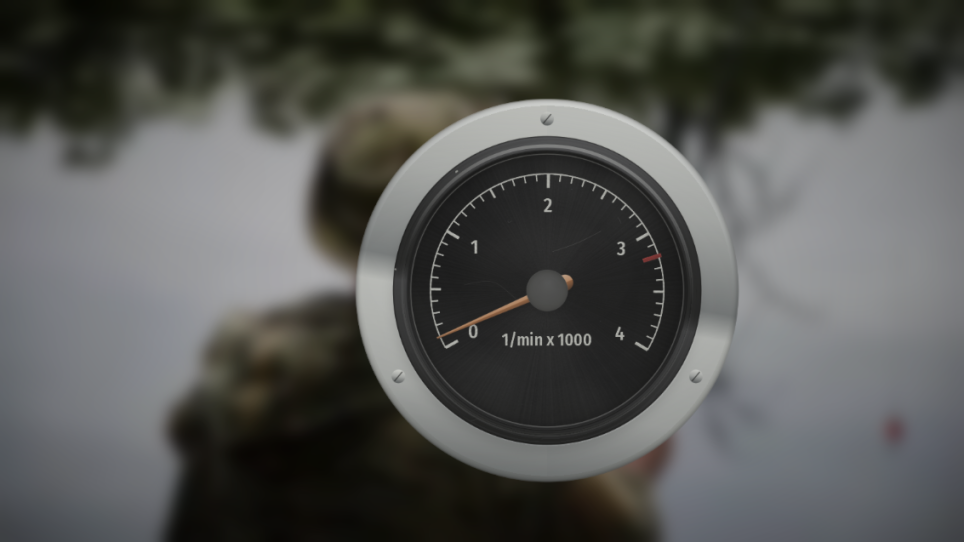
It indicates 100 rpm
